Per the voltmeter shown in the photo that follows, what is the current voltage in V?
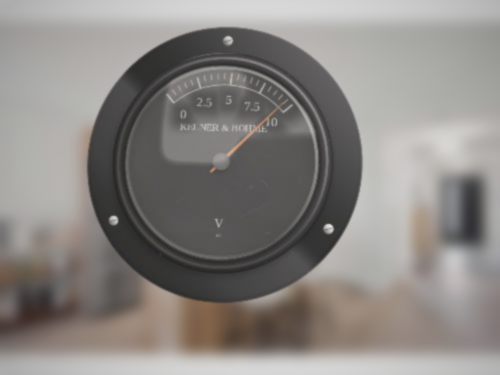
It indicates 9.5 V
